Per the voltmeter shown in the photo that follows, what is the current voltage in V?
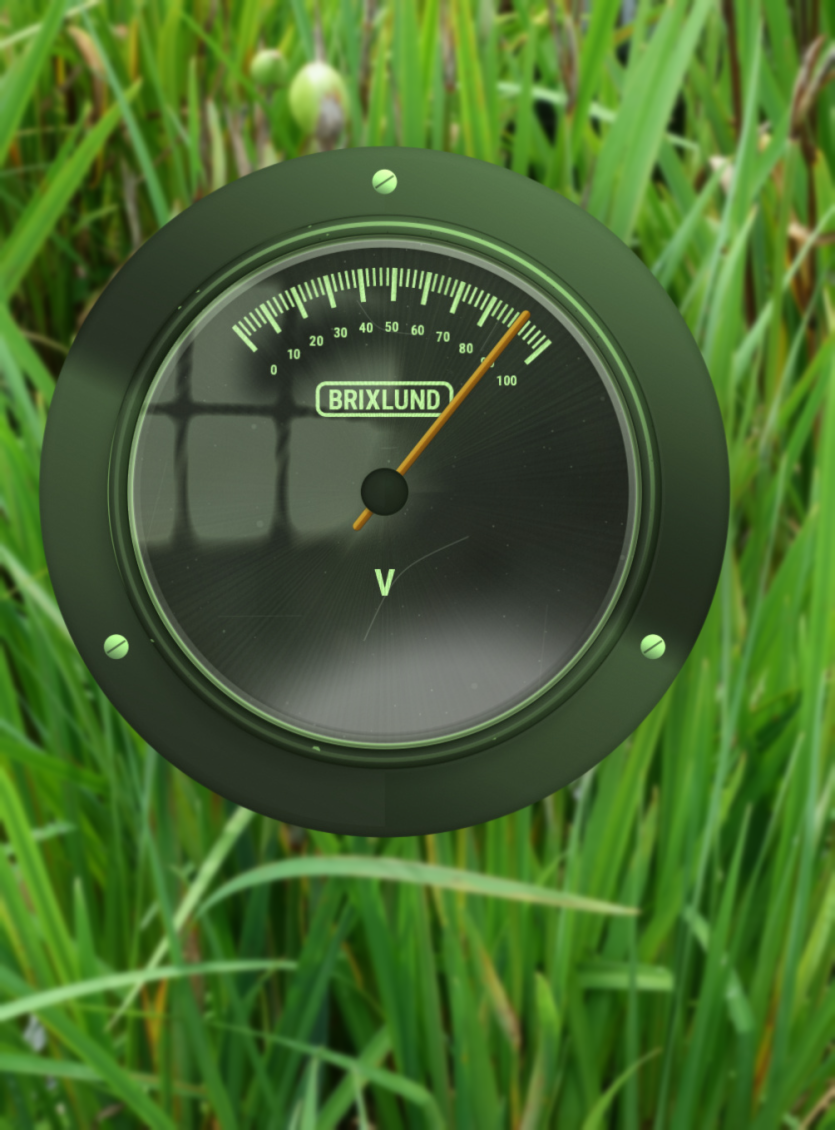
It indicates 90 V
